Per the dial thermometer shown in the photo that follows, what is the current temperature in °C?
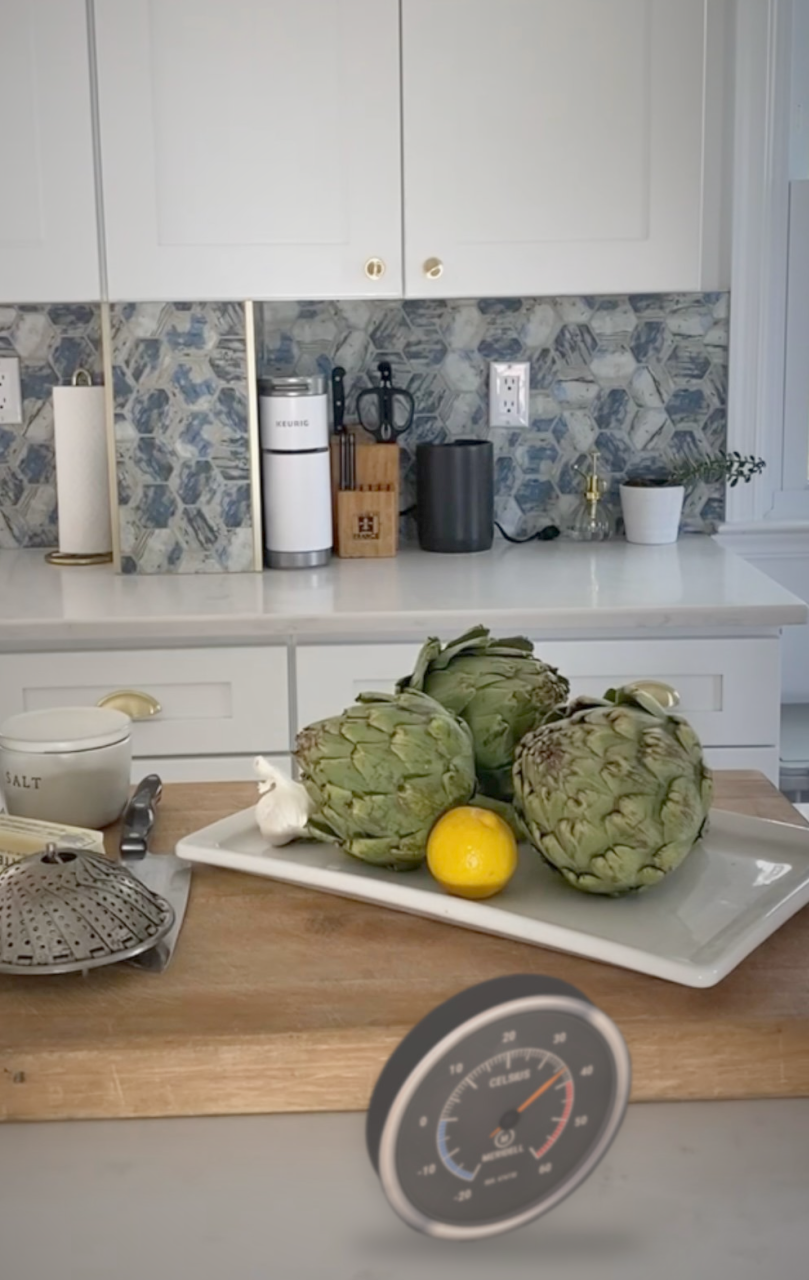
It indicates 35 °C
